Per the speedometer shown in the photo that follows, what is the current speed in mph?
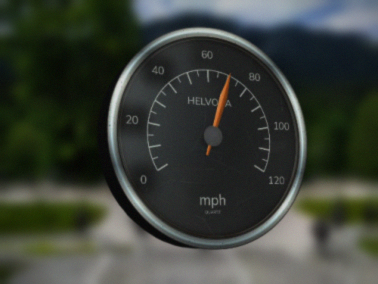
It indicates 70 mph
